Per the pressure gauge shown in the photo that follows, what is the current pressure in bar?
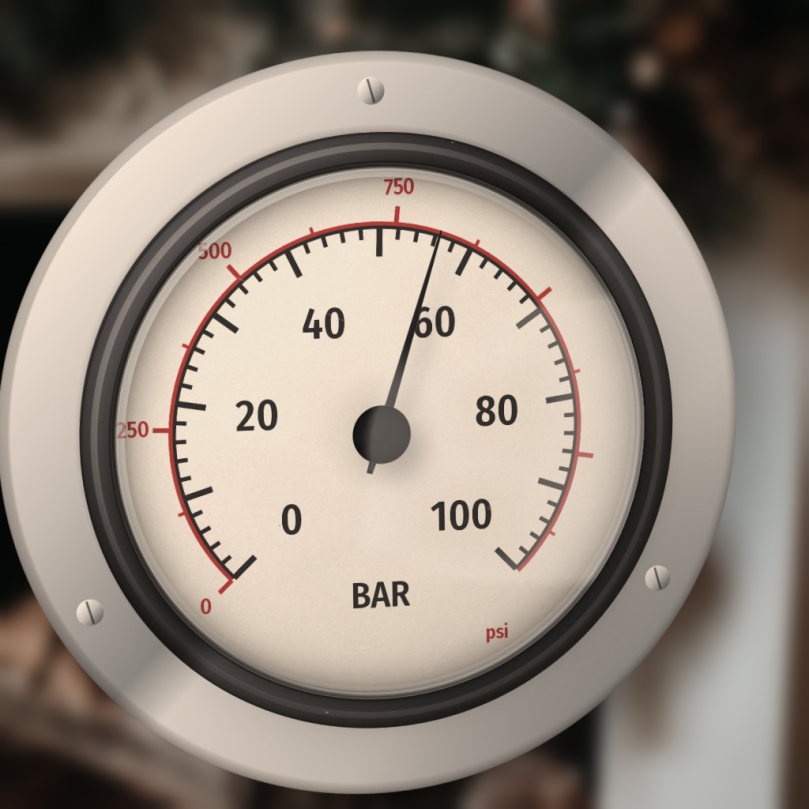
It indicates 56 bar
